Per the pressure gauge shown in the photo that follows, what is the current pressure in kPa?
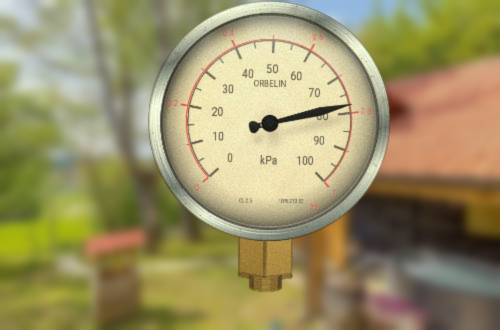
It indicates 77.5 kPa
